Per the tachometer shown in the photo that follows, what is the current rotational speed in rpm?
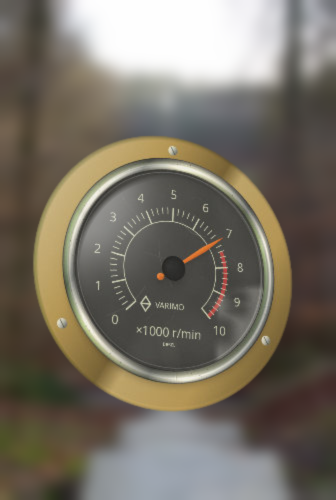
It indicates 7000 rpm
